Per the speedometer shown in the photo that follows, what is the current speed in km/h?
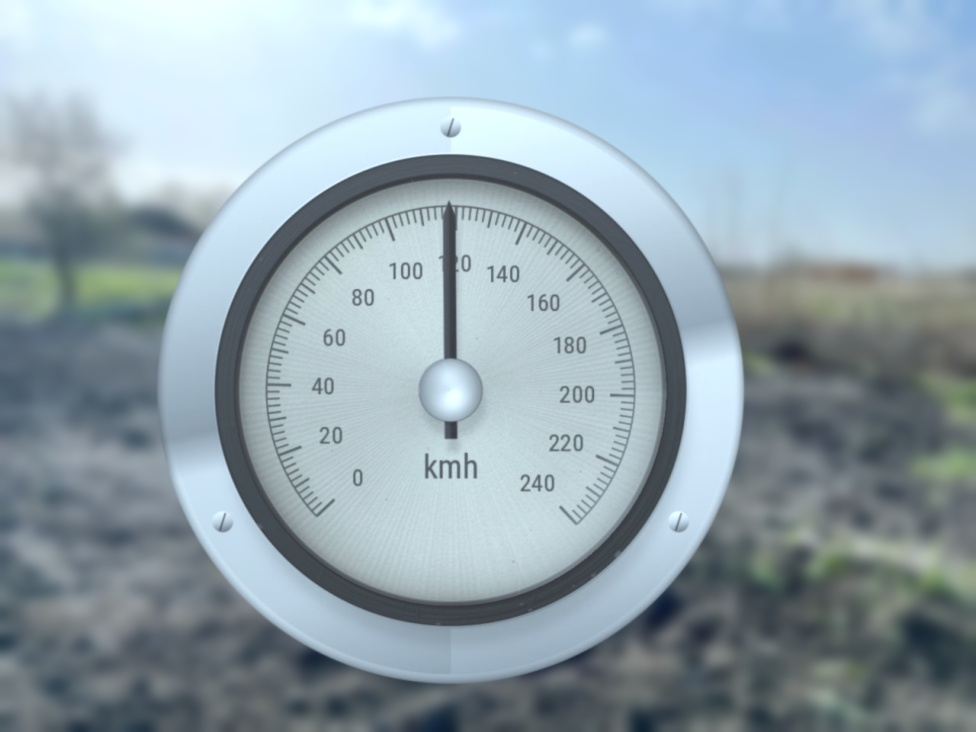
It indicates 118 km/h
